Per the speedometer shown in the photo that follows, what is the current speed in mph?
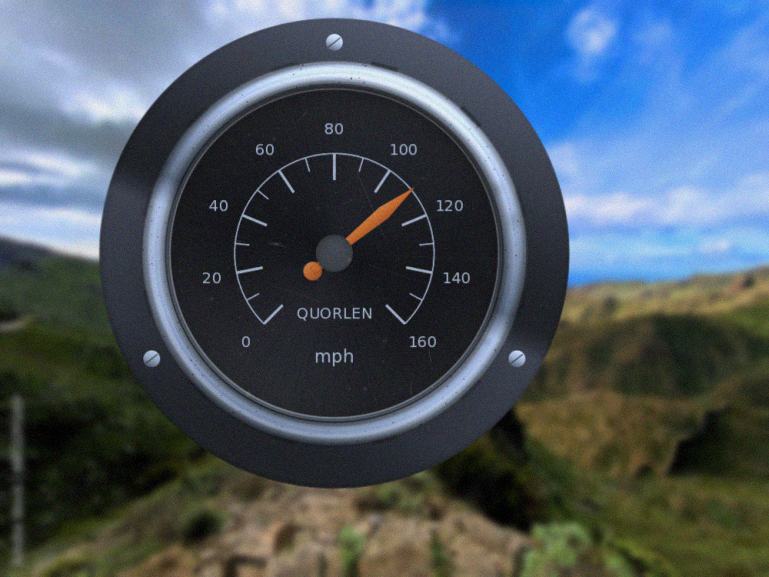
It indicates 110 mph
